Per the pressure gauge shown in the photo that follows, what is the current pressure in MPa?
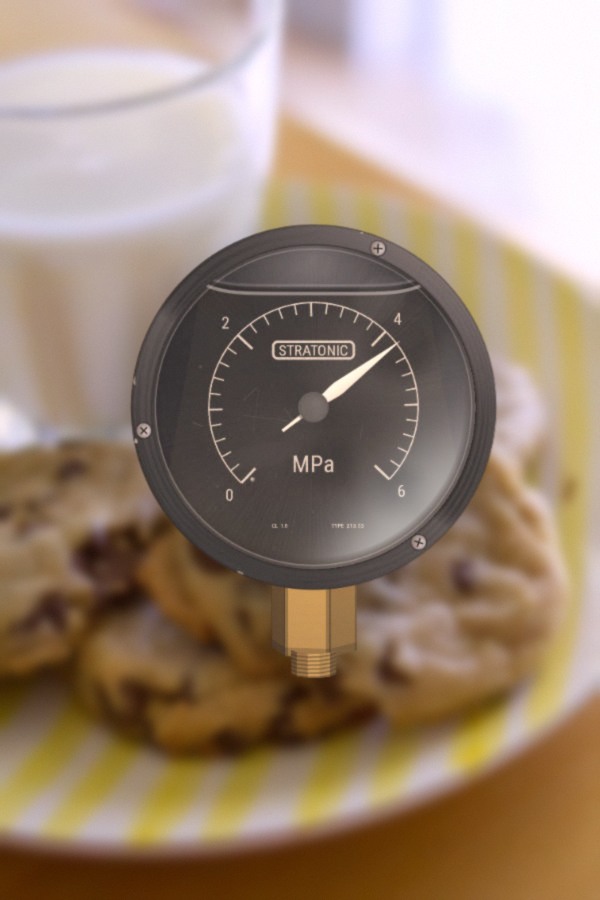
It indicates 4.2 MPa
